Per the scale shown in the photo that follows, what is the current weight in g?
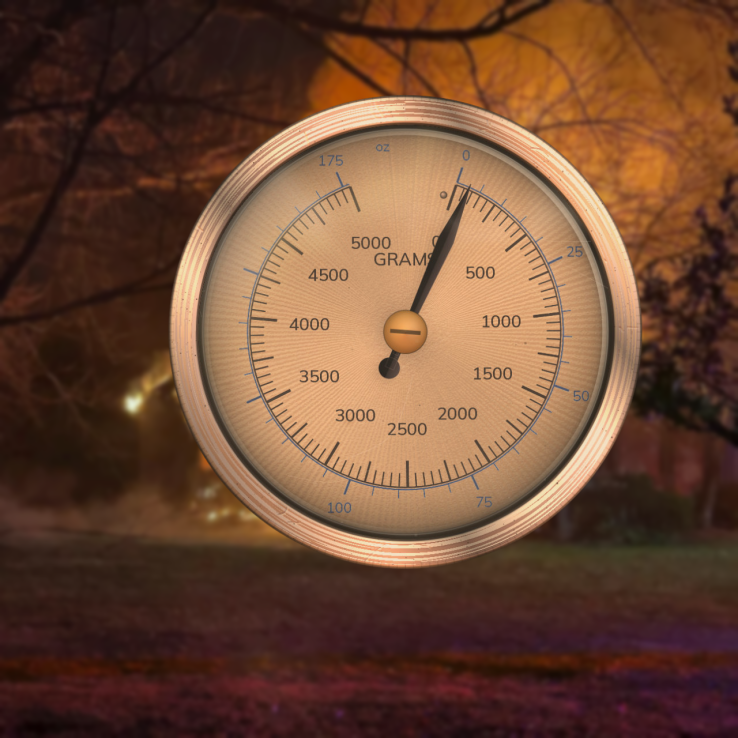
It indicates 75 g
